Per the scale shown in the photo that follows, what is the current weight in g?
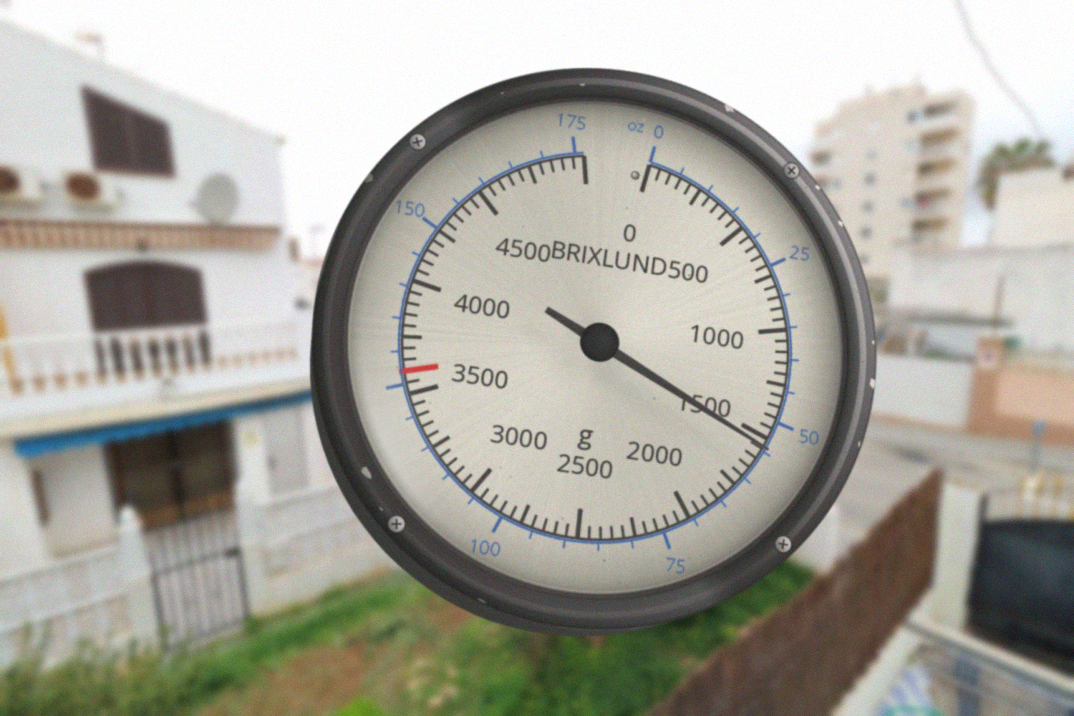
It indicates 1550 g
